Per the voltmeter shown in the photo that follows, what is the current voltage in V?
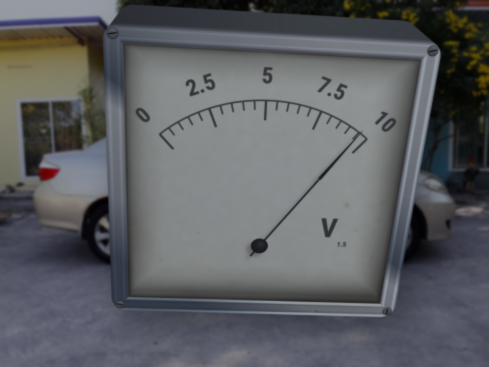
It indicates 9.5 V
